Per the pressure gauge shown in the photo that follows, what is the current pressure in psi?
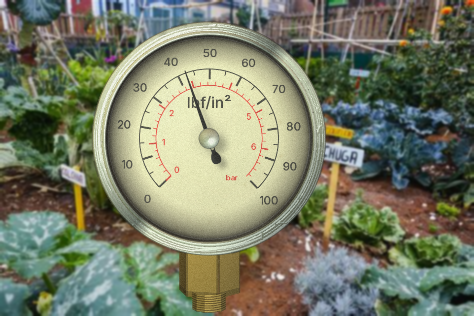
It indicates 42.5 psi
